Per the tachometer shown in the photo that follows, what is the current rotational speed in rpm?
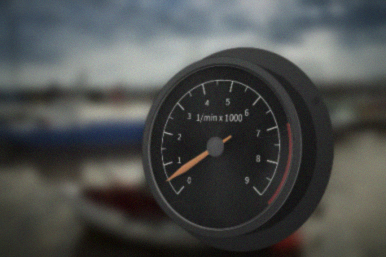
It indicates 500 rpm
